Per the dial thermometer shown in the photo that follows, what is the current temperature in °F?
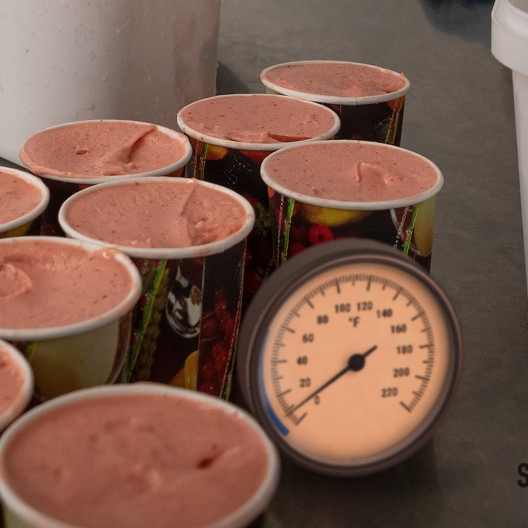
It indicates 10 °F
